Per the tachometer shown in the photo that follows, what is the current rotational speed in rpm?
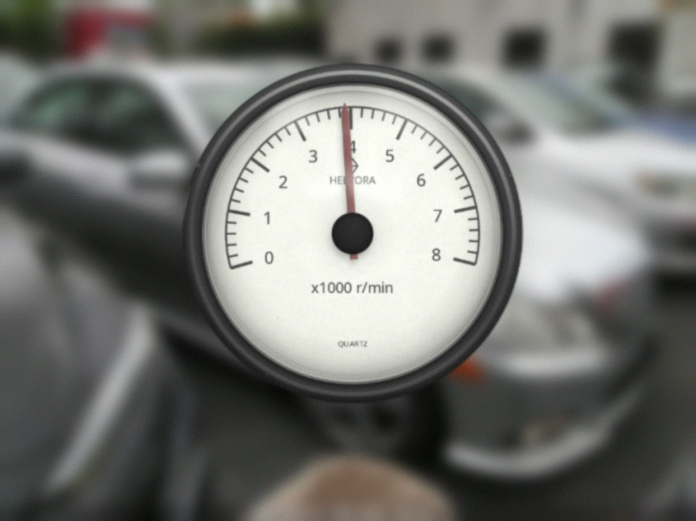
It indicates 3900 rpm
